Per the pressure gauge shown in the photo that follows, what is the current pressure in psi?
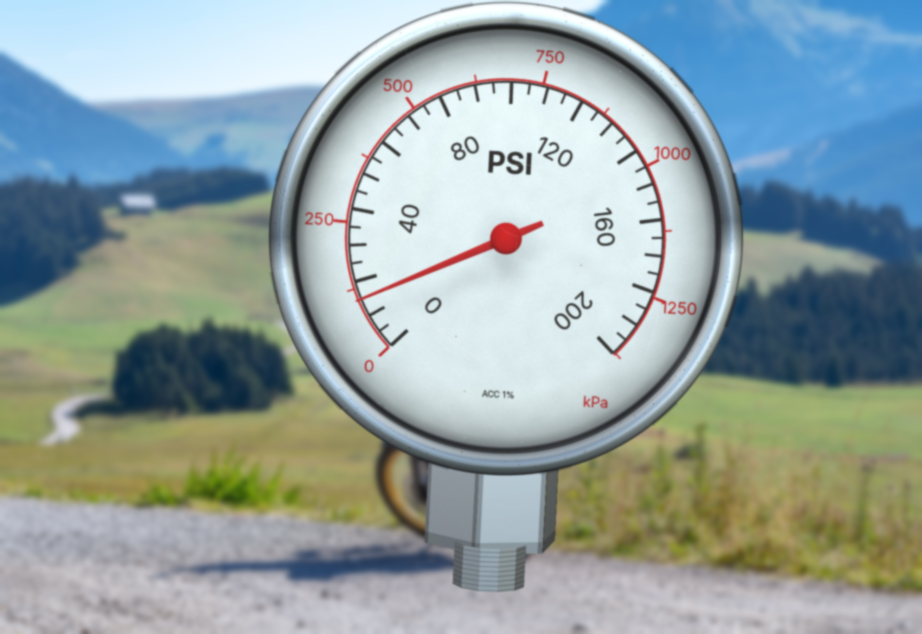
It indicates 15 psi
